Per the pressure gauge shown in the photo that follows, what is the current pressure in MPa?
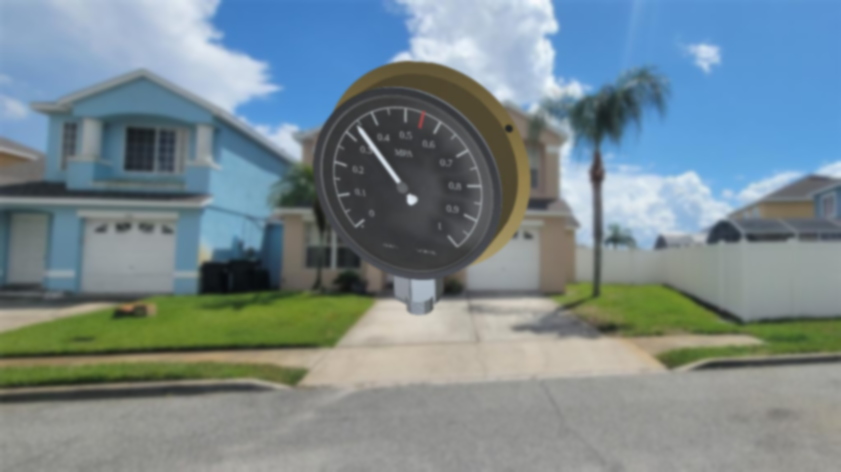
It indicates 0.35 MPa
